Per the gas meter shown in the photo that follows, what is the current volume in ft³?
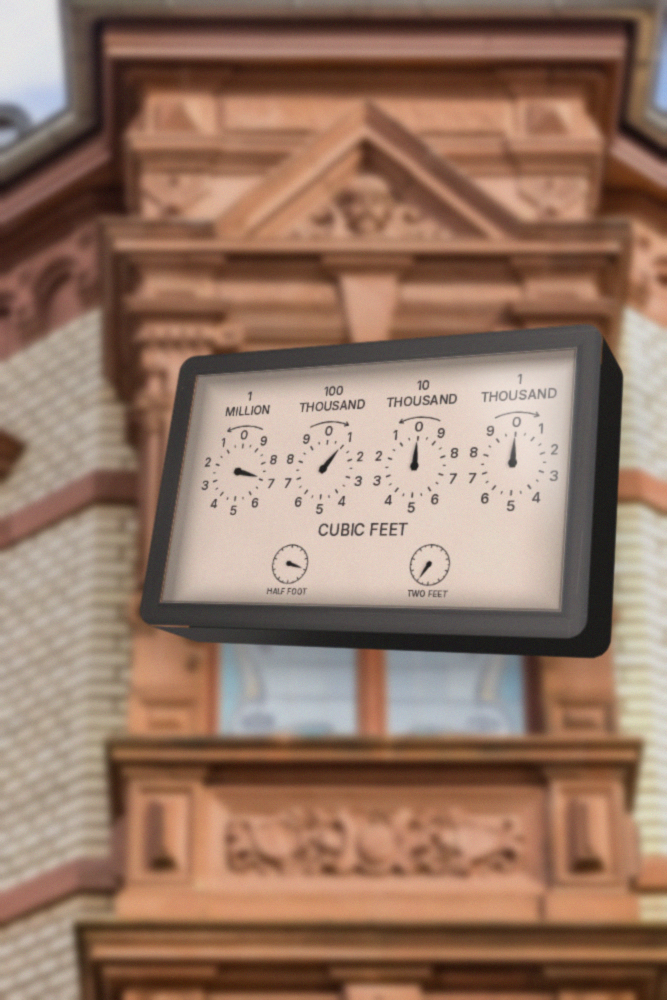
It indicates 710000 ft³
